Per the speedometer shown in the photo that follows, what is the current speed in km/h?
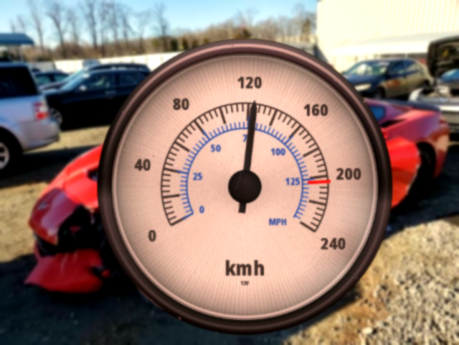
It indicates 124 km/h
